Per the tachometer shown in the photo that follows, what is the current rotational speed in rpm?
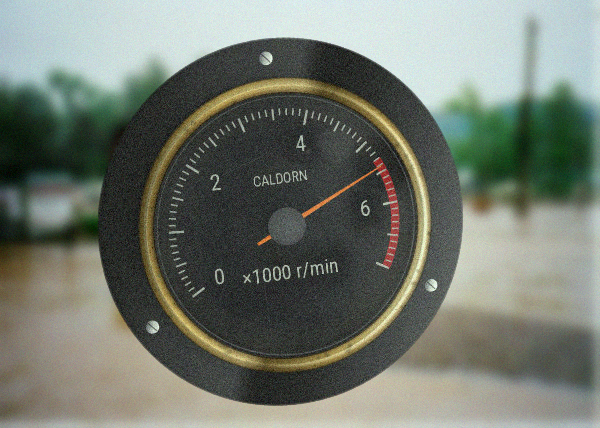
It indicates 5400 rpm
